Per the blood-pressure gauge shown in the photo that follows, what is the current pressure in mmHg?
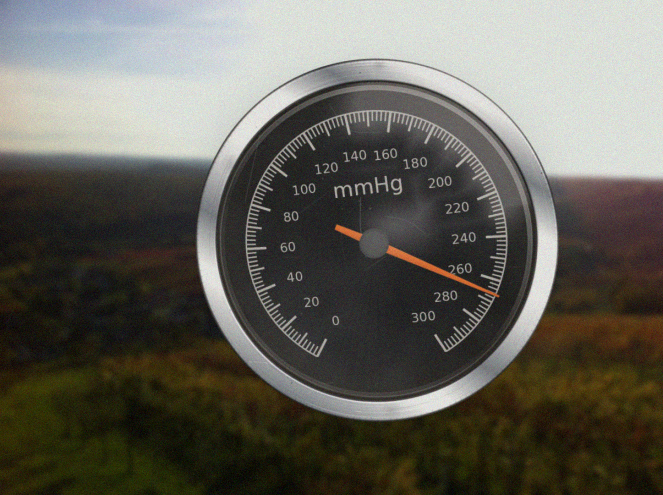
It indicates 266 mmHg
